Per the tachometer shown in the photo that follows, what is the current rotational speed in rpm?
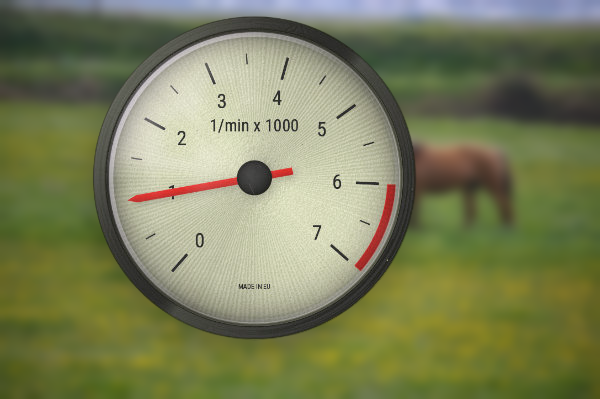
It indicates 1000 rpm
